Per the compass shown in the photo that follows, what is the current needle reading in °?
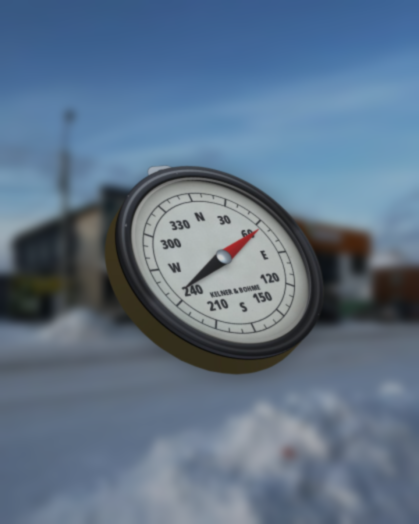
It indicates 65 °
